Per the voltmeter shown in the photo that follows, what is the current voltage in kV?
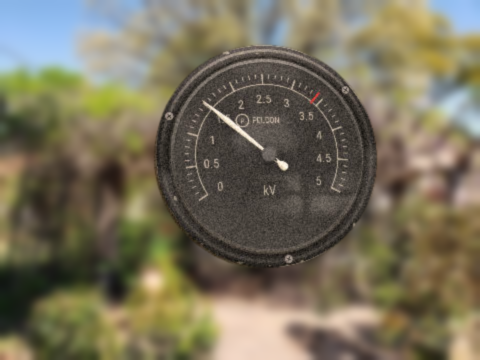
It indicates 1.5 kV
